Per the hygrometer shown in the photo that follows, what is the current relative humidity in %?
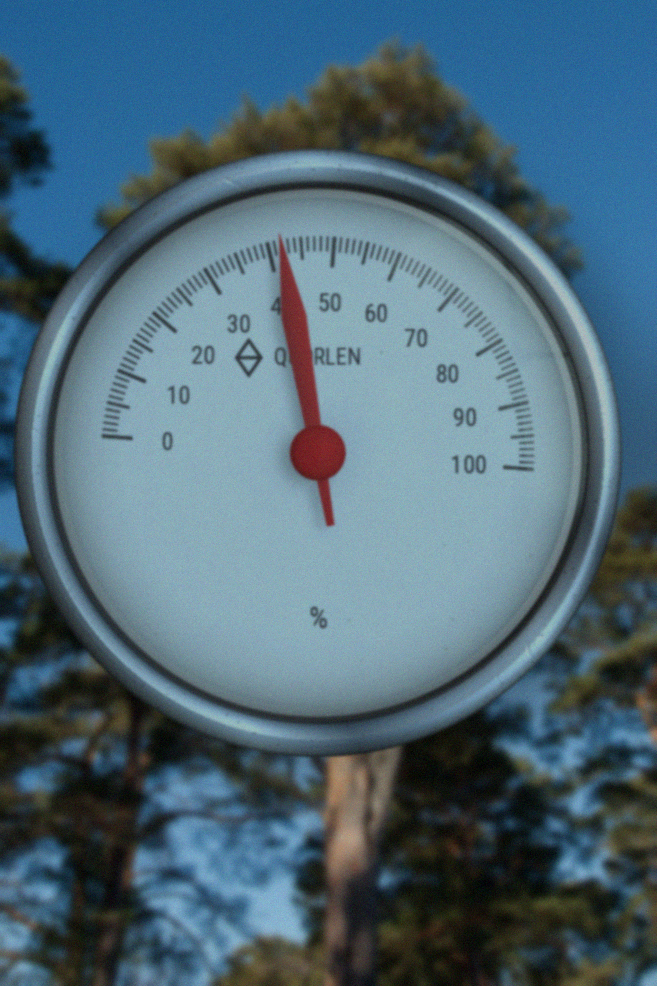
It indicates 42 %
